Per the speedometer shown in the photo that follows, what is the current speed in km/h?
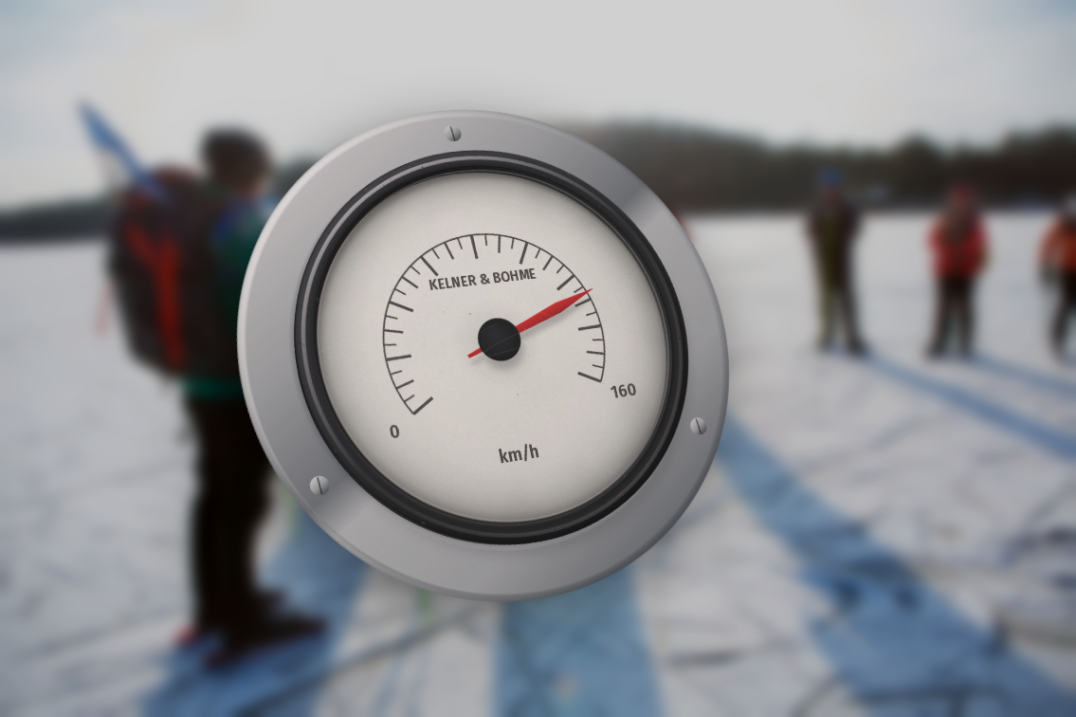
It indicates 127.5 km/h
